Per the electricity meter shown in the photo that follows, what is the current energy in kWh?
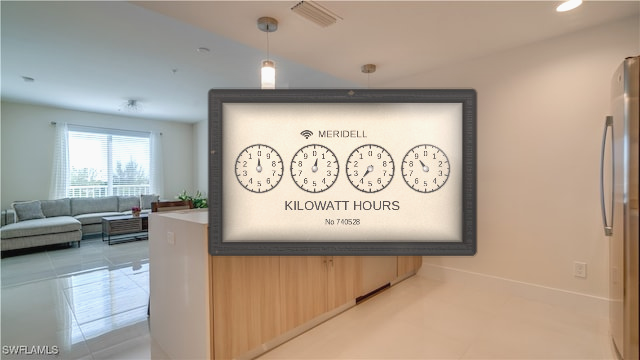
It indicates 39 kWh
